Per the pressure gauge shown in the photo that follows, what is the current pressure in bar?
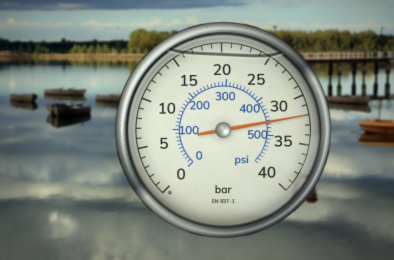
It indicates 32 bar
